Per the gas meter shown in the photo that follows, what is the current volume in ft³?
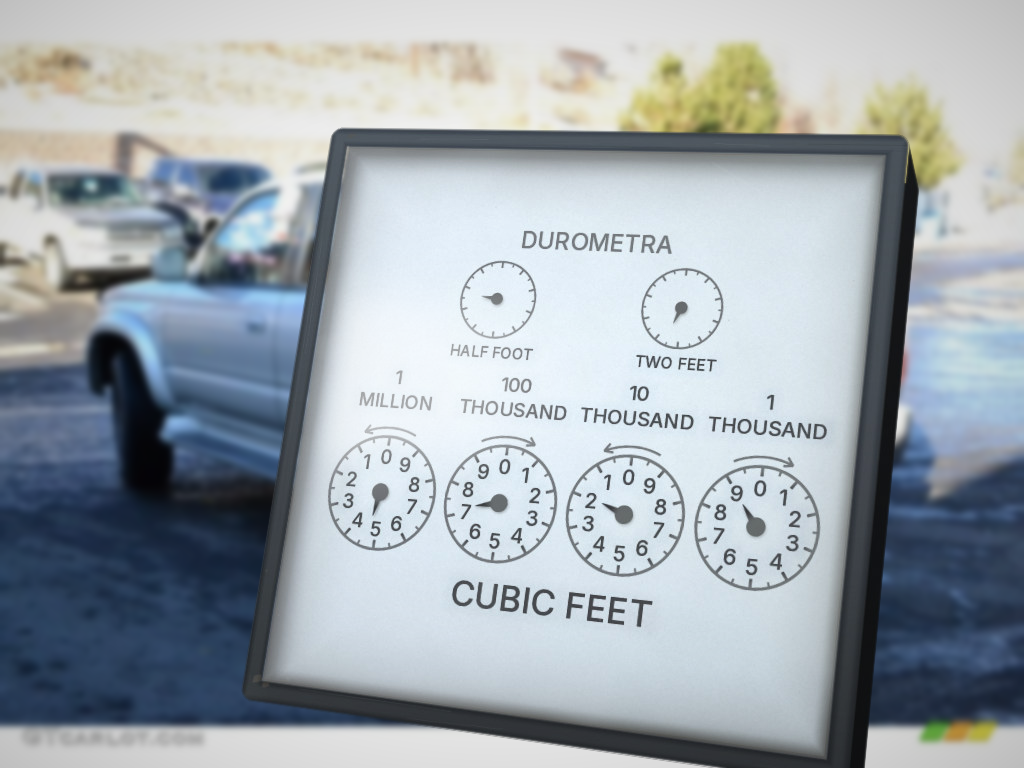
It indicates 471900 ft³
